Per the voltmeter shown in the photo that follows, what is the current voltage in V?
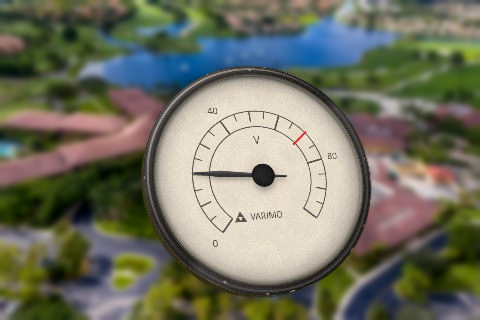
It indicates 20 V
